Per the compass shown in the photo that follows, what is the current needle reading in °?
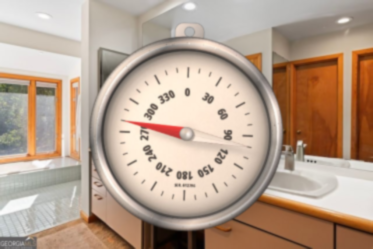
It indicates 280 °
